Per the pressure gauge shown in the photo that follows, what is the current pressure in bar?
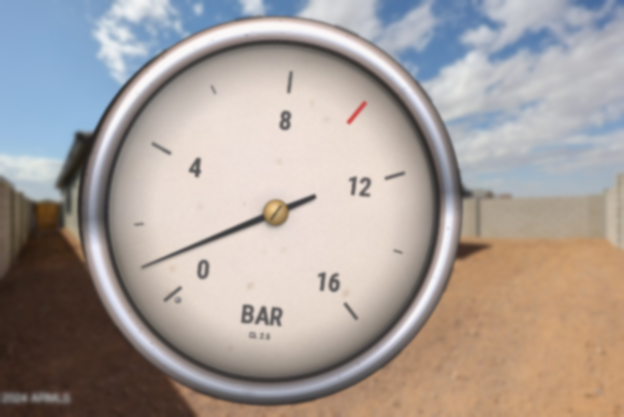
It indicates 1 bar
